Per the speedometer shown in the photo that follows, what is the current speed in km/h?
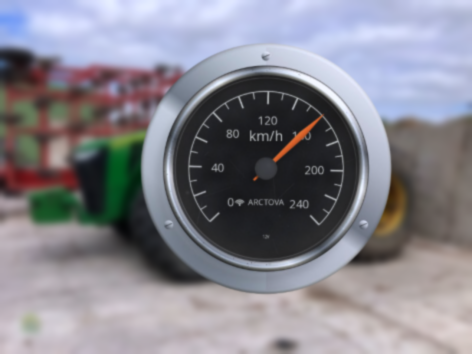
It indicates 160 km/h
